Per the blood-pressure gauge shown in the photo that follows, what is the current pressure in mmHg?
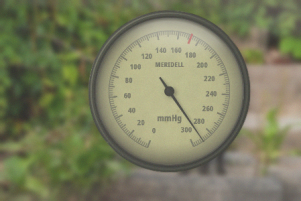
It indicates 290 mmHg
